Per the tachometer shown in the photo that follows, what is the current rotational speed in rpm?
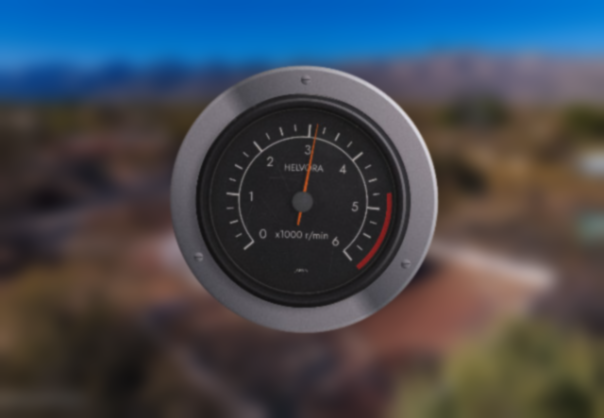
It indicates 3125 rpm
